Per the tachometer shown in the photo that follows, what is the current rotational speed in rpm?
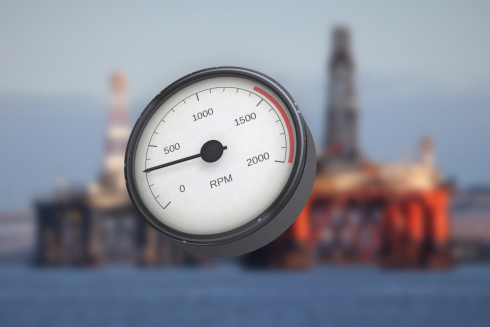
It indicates 300 rpm
